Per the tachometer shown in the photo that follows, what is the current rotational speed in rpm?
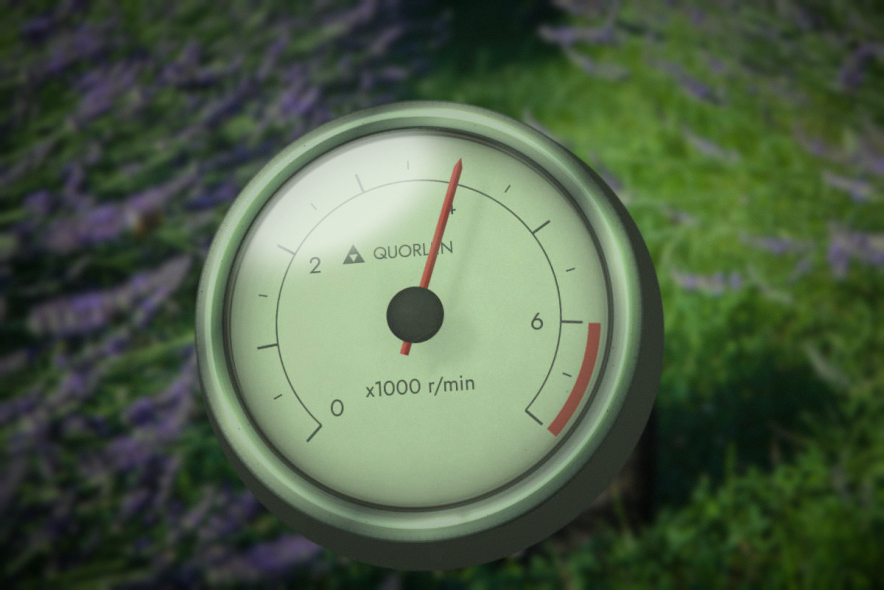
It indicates 4000 rpm
